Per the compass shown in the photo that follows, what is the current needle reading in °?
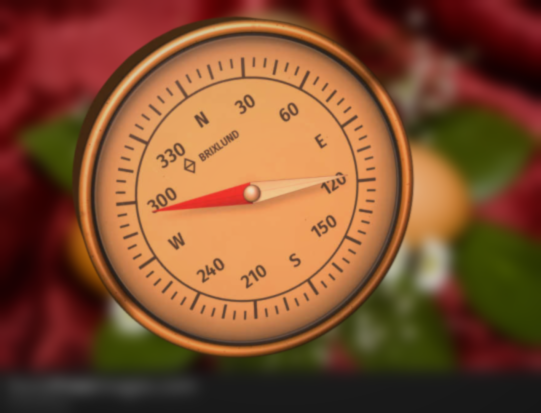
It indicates 295 °
